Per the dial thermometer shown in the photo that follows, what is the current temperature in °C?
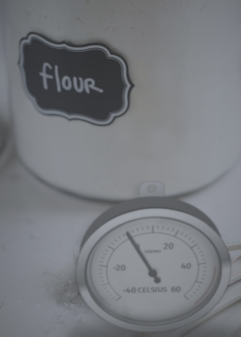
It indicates 0 °C
